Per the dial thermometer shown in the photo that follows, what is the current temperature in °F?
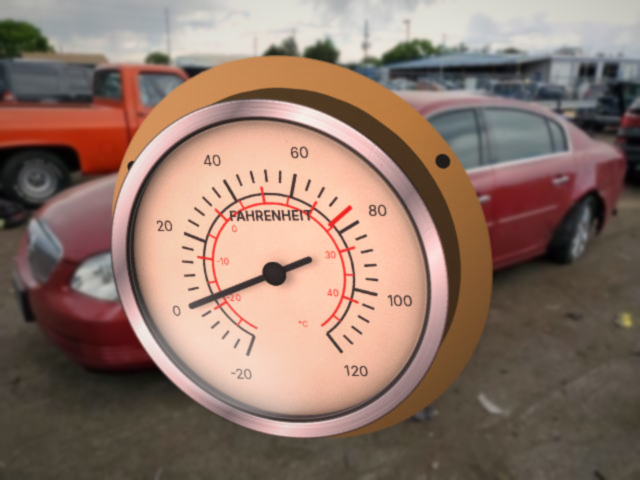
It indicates 0 °F
